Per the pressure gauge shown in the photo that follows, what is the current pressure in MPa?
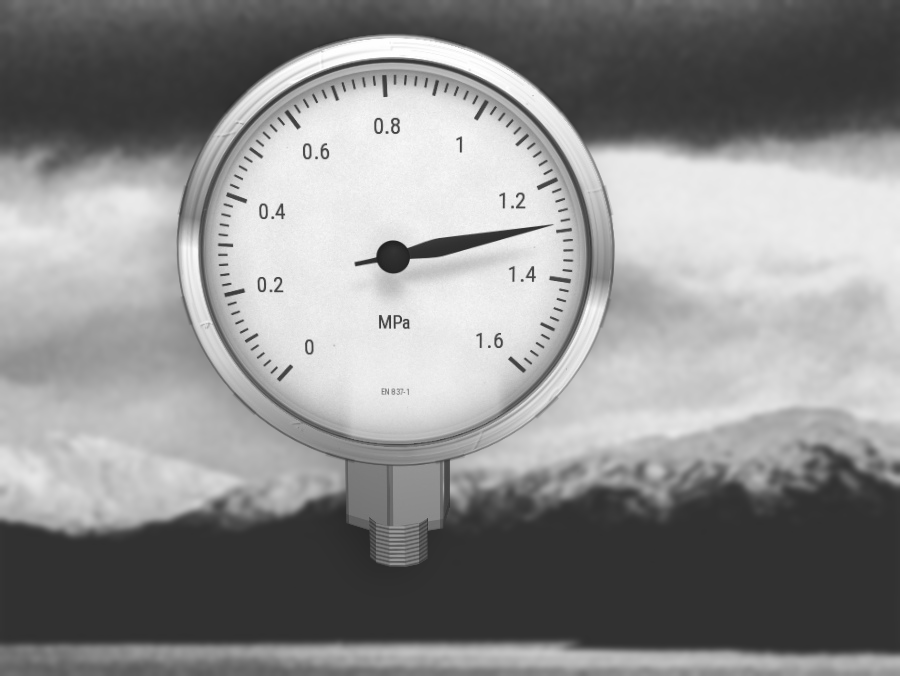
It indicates 1.28 MPa
